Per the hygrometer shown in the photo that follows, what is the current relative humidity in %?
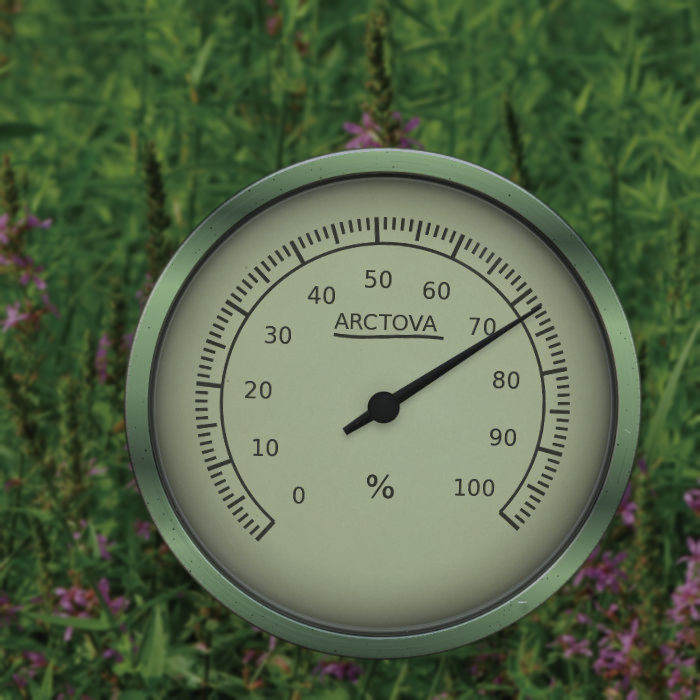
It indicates 72 %
